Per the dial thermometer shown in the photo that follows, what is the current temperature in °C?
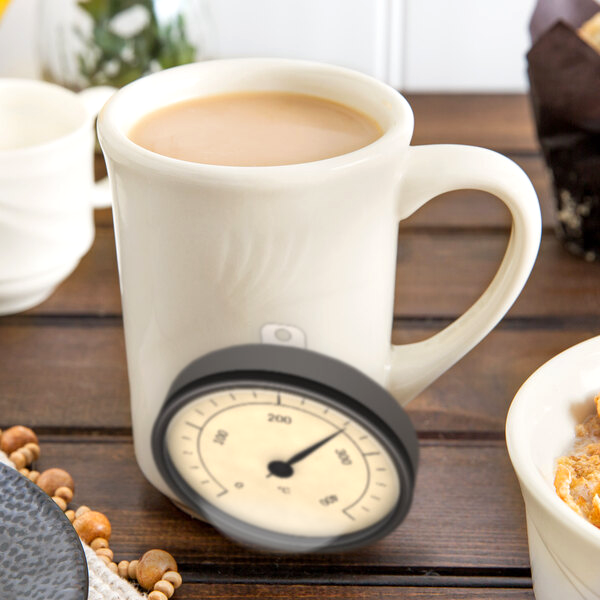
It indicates 260 °C
